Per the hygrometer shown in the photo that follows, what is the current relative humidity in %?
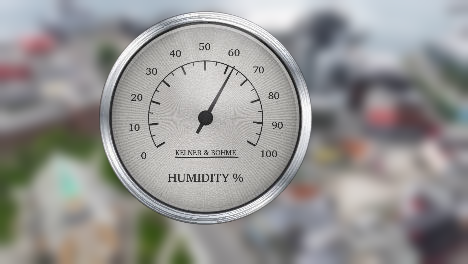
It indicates 62.5 %
